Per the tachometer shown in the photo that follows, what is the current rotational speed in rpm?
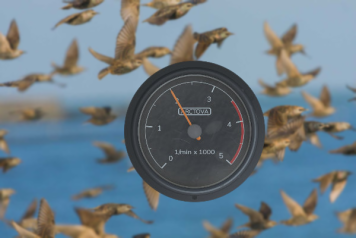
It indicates 2000 rpm
